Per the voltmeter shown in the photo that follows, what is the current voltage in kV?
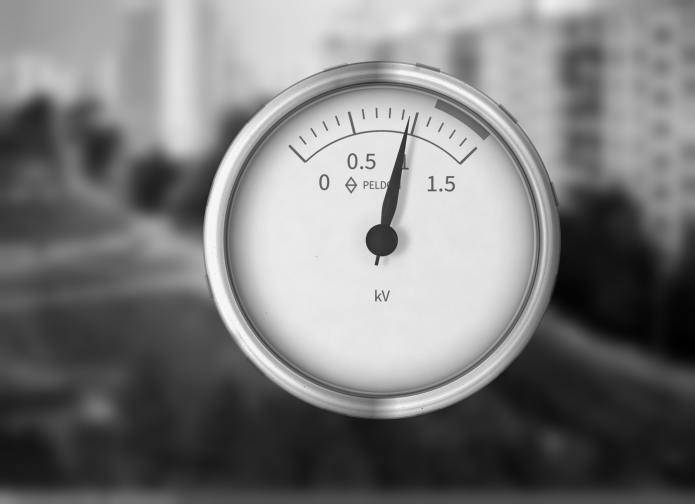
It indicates 0.95 kV
